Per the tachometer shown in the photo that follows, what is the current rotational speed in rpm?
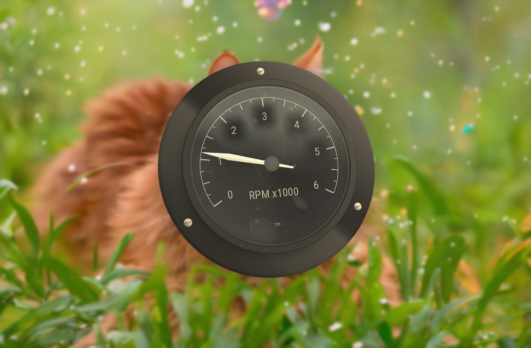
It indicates 1125 rpm
